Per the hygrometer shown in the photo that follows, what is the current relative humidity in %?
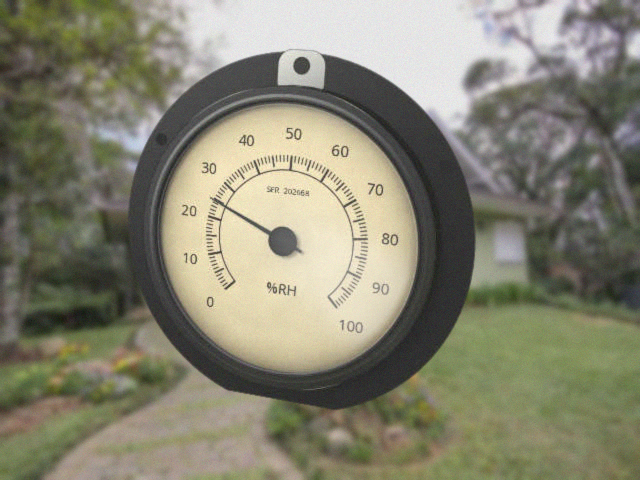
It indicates 25 %
